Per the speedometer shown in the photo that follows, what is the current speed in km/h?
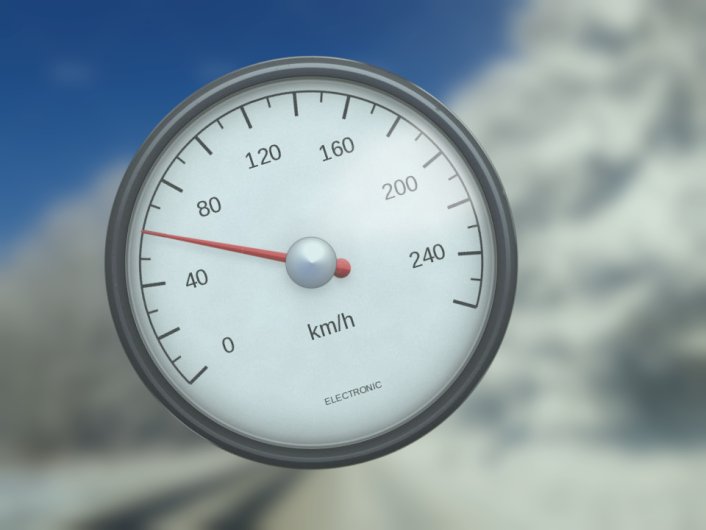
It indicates 60 km/h
